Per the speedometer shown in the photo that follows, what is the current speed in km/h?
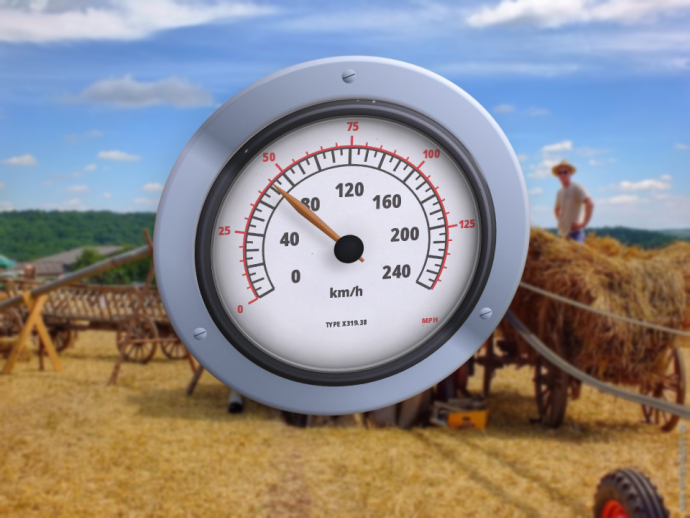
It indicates 72.5 km/h
